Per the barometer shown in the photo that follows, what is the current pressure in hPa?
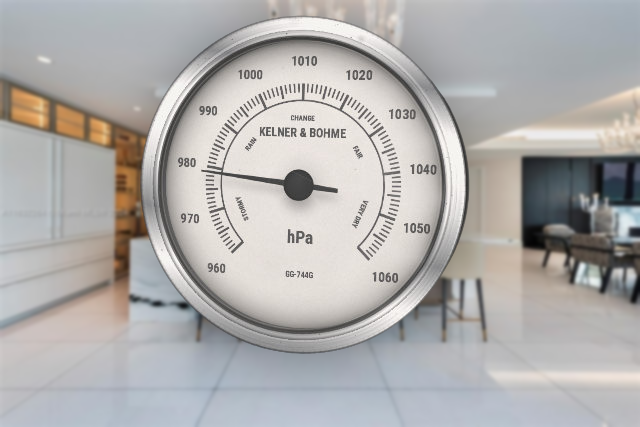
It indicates 979 hPa
